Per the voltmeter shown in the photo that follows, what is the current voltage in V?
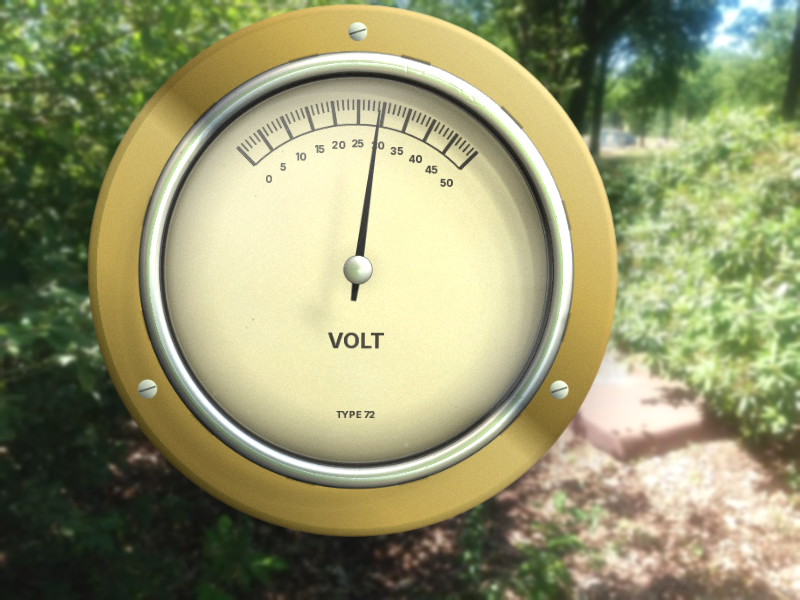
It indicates 29 V
